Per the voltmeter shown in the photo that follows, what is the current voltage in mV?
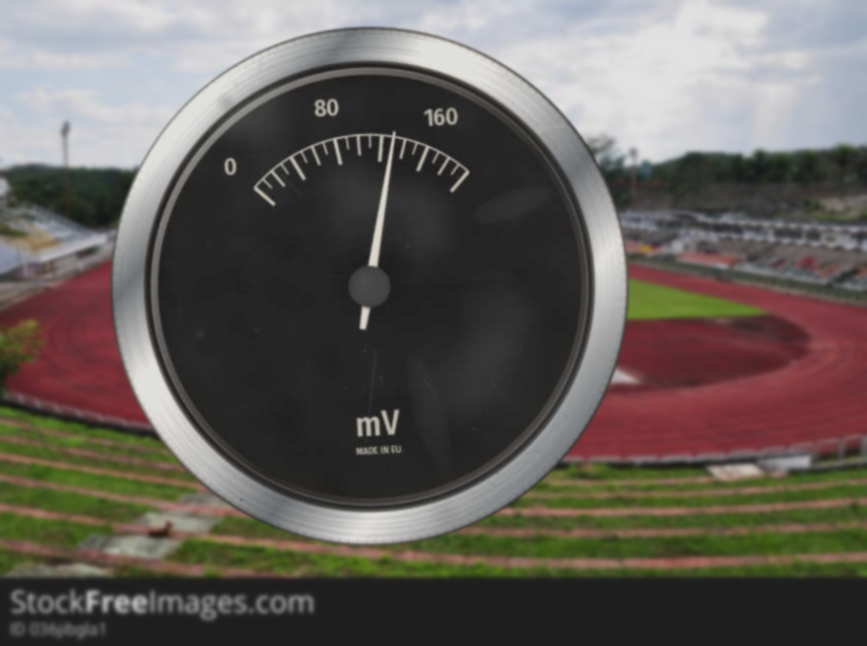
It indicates 130 mV
